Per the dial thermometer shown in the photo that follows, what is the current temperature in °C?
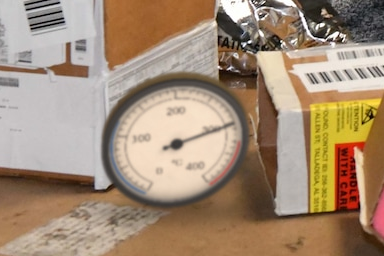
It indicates 300 °C
